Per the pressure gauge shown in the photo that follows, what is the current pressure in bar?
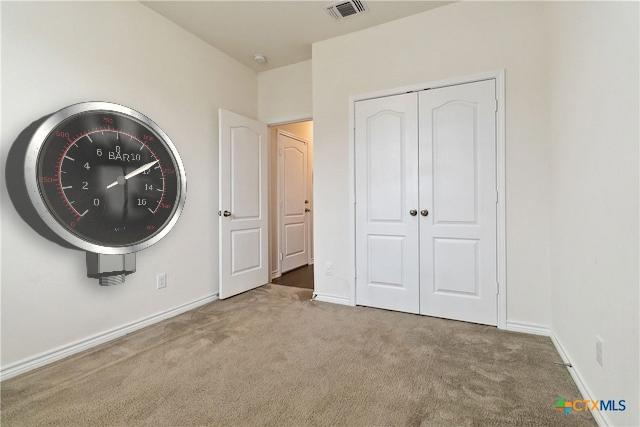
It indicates 11.5 bar
